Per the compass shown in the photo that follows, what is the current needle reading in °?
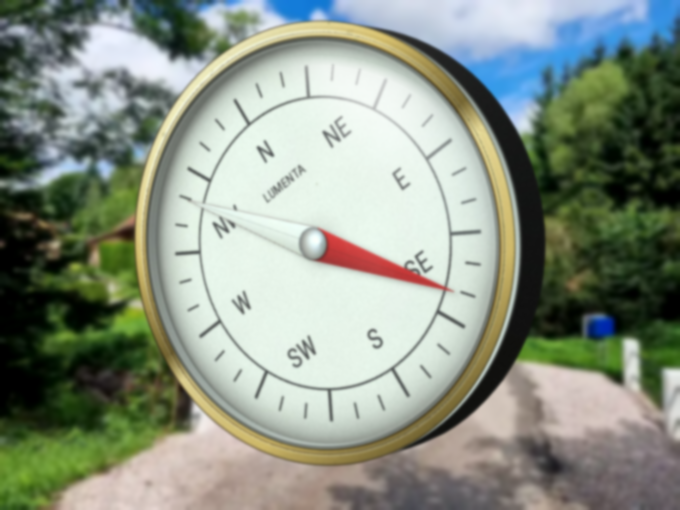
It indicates 140 °
